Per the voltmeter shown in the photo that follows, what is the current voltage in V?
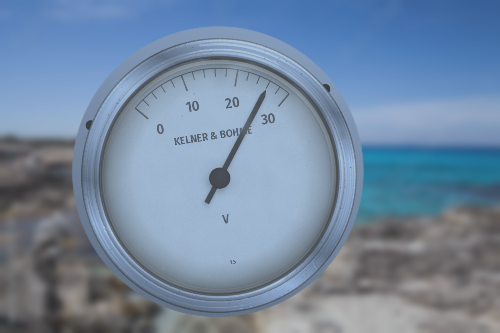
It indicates 26 V
